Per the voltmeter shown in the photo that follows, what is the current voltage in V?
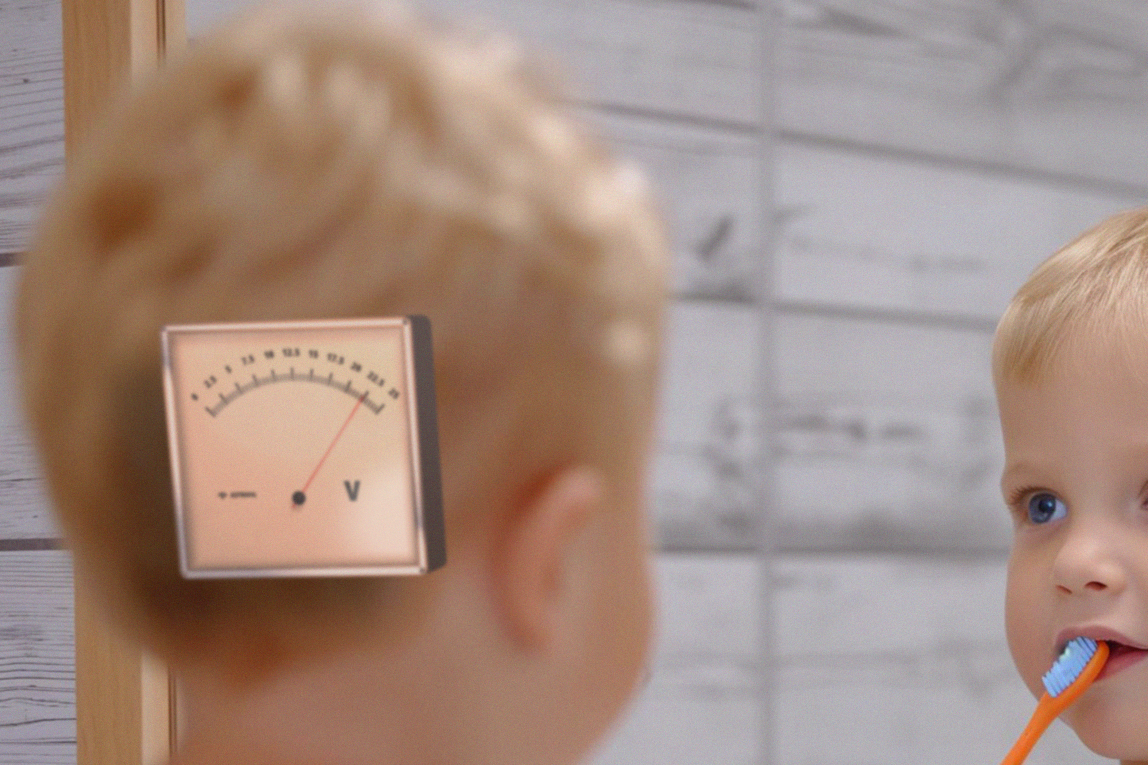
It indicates 22.5 V
